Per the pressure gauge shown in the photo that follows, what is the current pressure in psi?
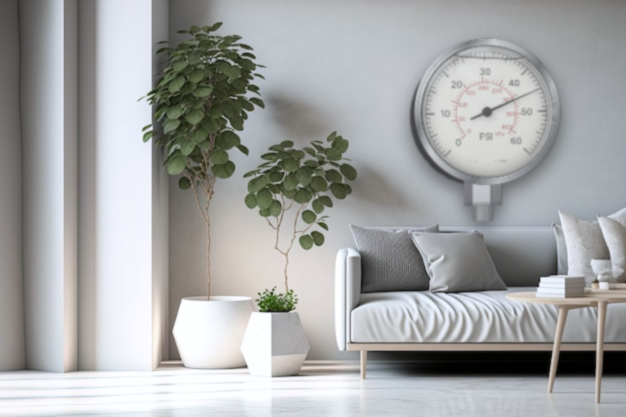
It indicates 45 psi
